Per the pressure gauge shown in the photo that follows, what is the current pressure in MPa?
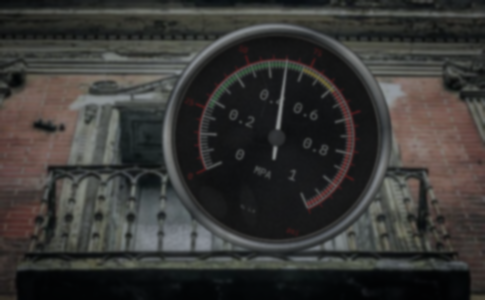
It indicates 0.45 MPa
